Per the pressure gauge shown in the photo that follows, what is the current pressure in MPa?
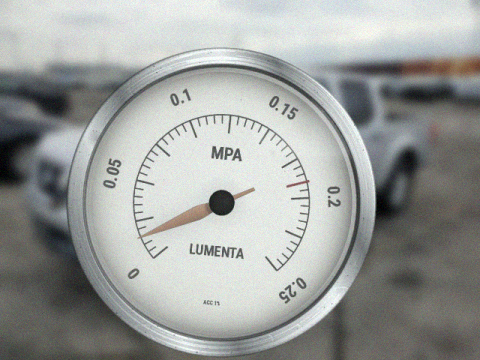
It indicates 0.015 MPa
